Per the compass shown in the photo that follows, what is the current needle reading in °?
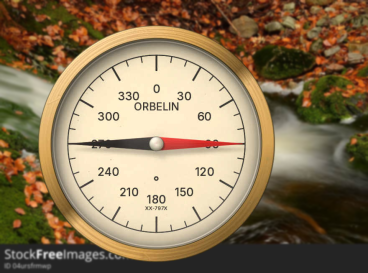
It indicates 90 °
